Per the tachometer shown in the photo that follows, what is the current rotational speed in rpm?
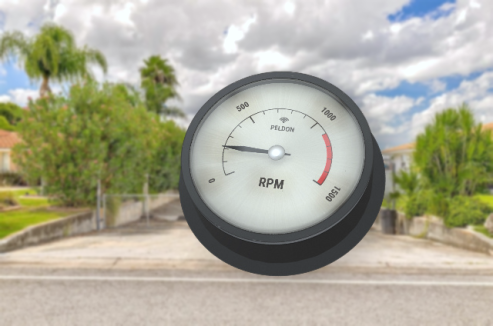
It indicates 200 rpm
